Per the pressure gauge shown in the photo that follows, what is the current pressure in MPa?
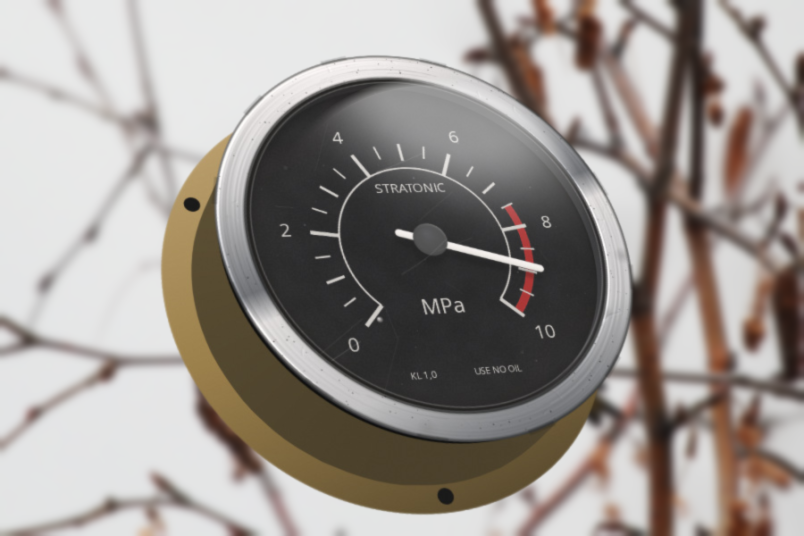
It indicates 9 MPa
